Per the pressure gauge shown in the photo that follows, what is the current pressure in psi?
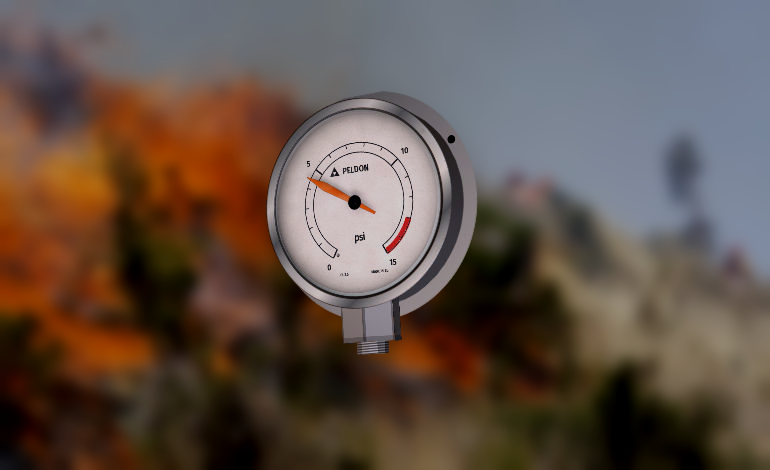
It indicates 4.5 psi
